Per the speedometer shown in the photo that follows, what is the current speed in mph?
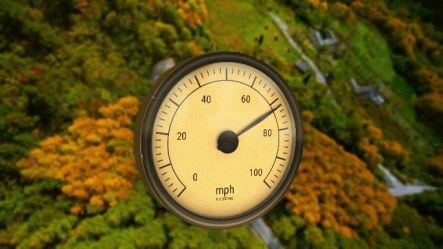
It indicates 72 mph
